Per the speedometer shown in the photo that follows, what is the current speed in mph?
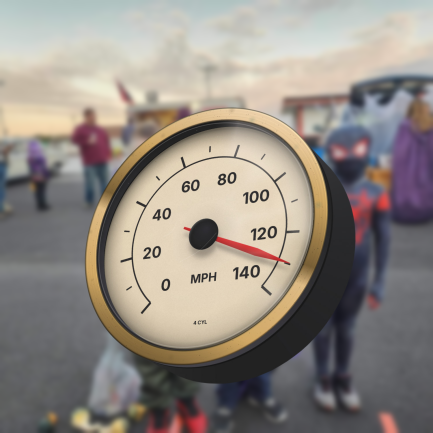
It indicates 130 mph
